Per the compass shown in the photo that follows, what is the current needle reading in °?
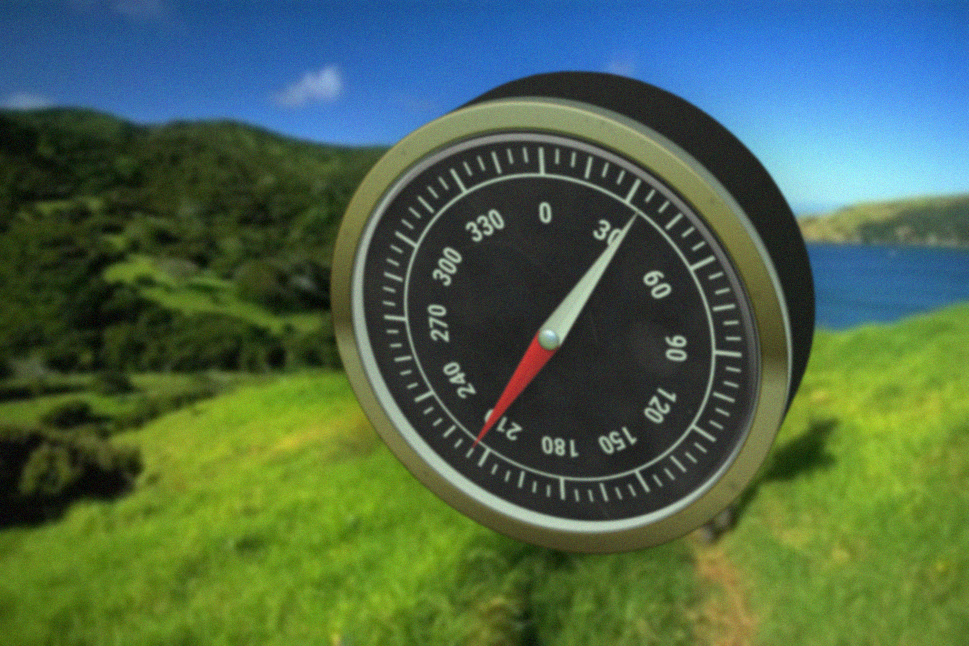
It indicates 215 °
